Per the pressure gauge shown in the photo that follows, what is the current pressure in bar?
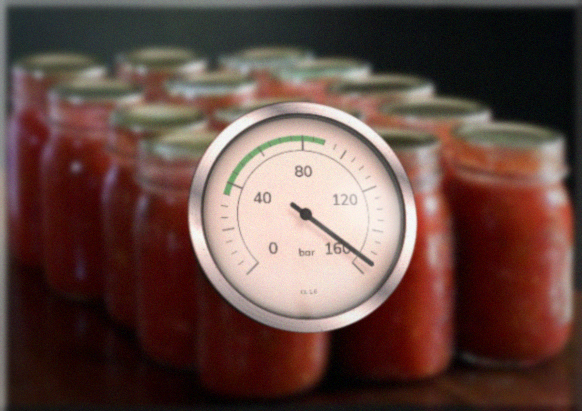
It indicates 155 bar
